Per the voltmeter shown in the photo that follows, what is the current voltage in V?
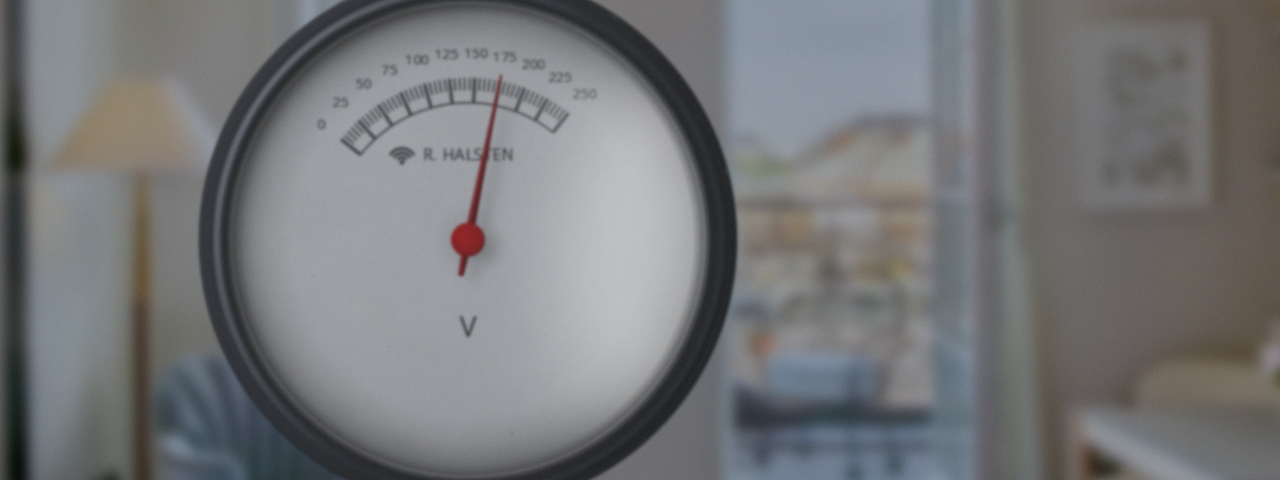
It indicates 175 V
